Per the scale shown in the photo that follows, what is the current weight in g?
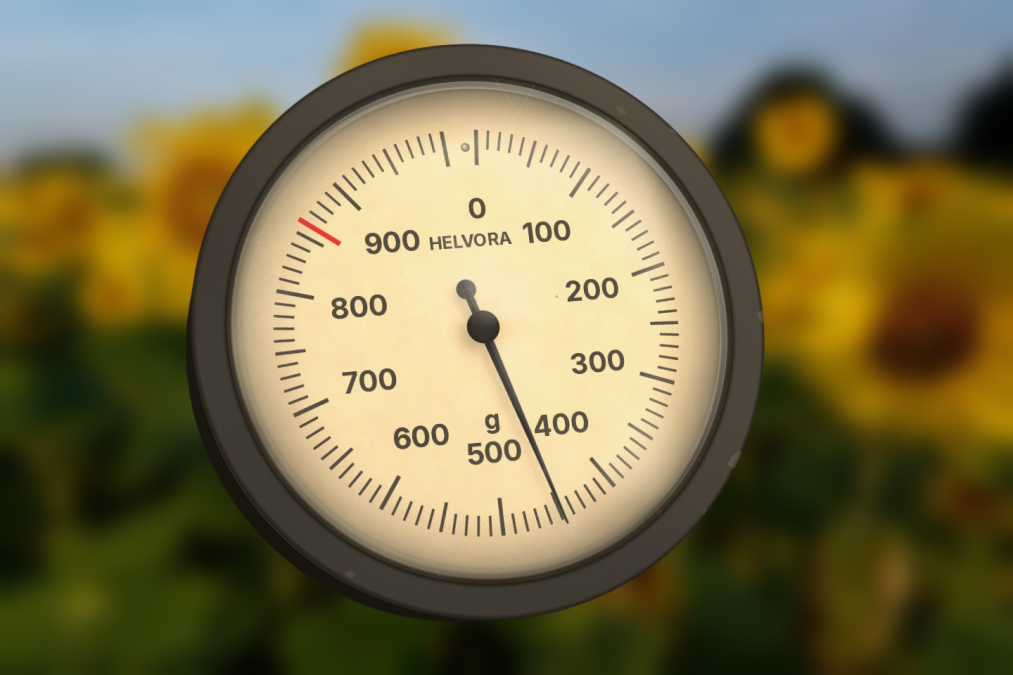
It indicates 450 g
